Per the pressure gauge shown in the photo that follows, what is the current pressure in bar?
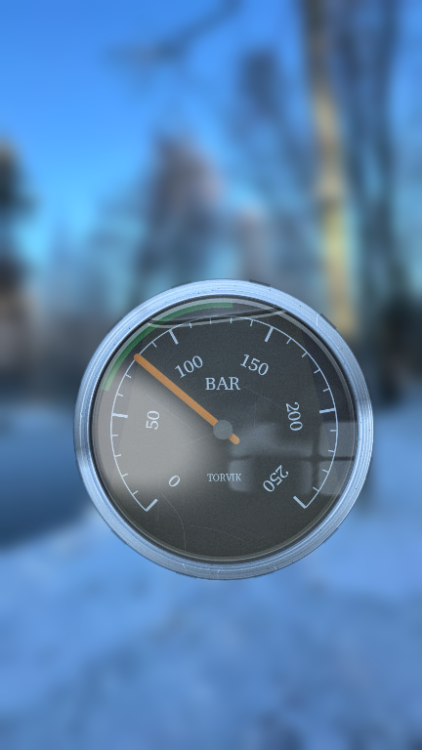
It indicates 80 bar
